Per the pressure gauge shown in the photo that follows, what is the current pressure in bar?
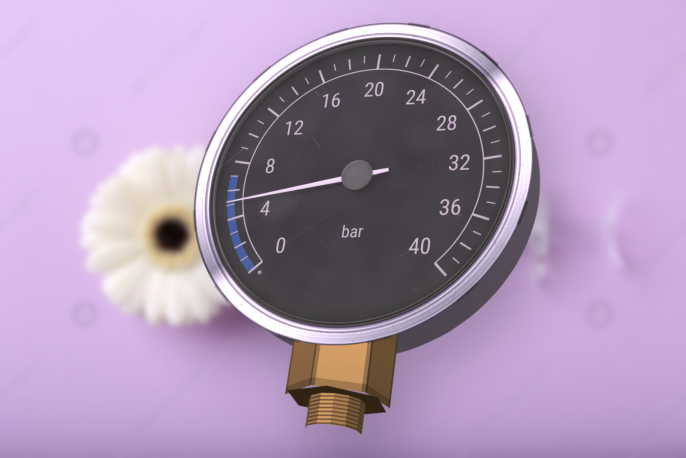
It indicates 5 bar
